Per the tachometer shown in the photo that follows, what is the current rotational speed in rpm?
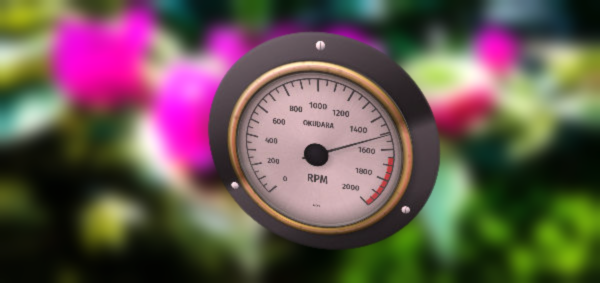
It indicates 1500 rpm
